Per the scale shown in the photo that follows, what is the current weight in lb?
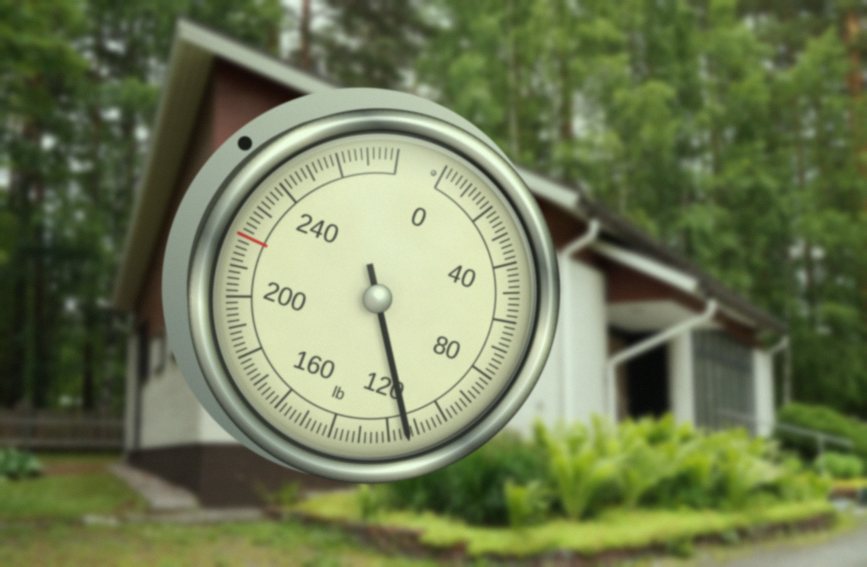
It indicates 114 lb
